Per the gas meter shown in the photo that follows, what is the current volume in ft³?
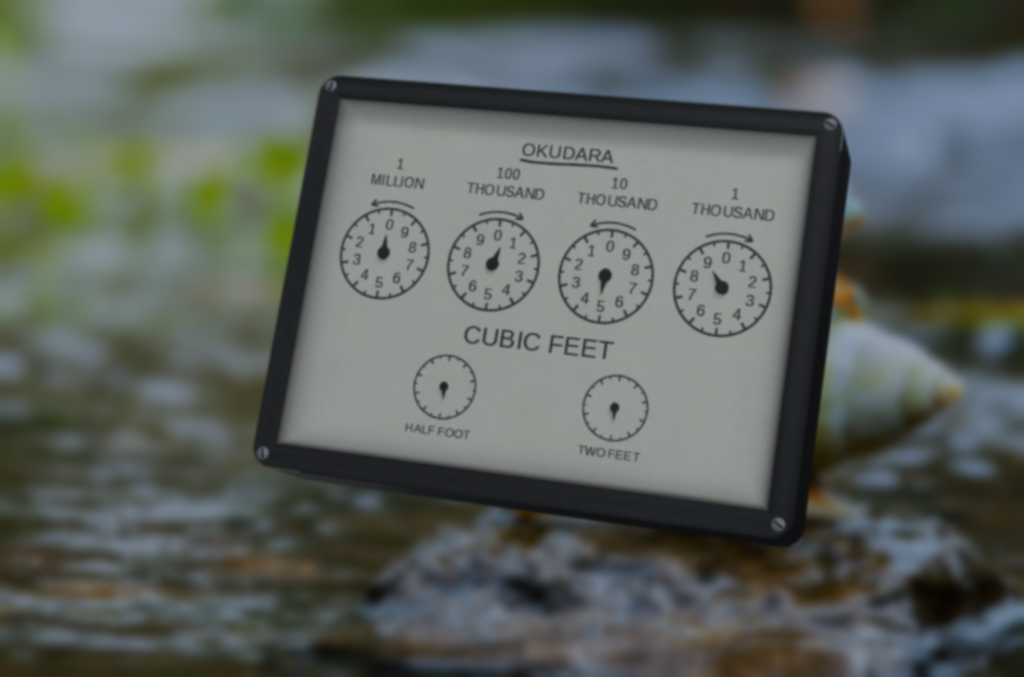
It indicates 4900 ft³
